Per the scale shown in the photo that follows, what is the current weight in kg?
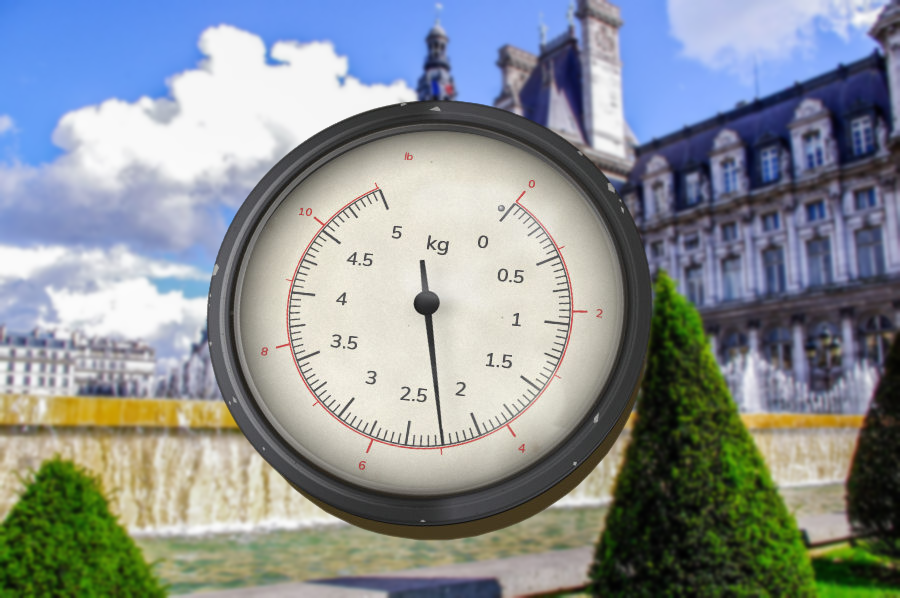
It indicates 2.25 kg
